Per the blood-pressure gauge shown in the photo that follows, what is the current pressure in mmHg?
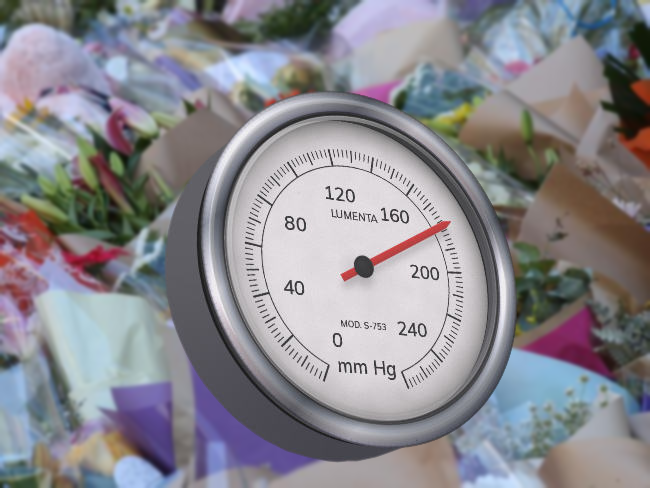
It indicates 180 mmHg
